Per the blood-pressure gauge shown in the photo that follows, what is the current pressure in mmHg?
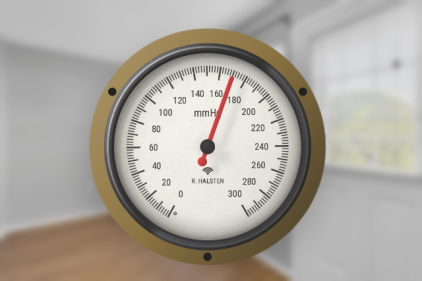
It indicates 170 mmHg
